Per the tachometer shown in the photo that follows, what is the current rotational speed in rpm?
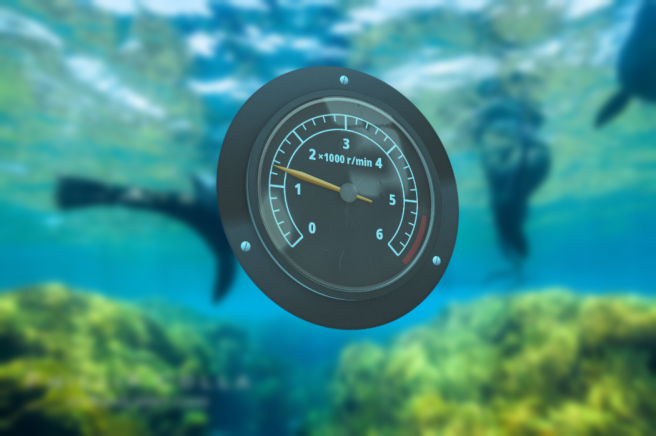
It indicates 1300 rpm
